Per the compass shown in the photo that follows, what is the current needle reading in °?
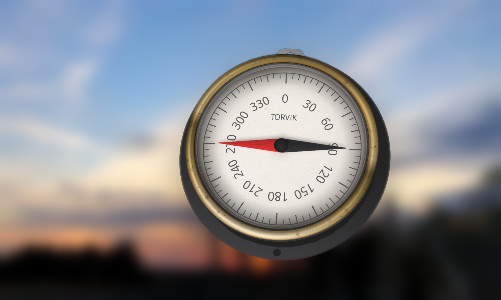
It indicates 270 °
